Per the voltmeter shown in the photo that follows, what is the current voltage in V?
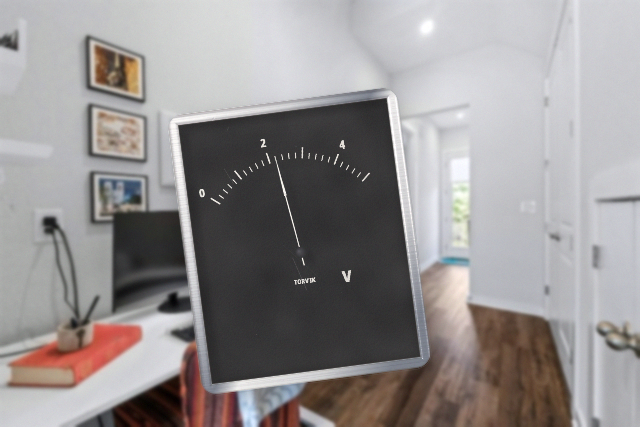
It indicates 2.2 V
